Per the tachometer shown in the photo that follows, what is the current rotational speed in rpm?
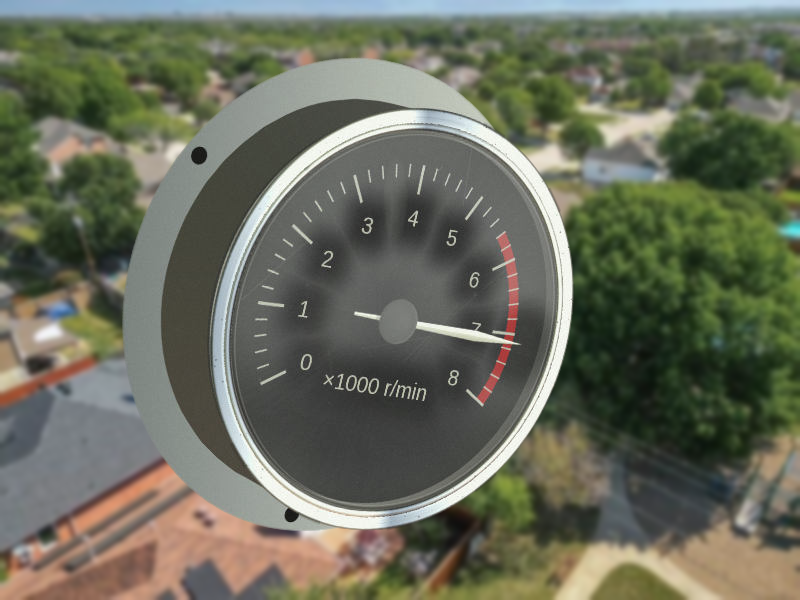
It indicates 7100 rpm
